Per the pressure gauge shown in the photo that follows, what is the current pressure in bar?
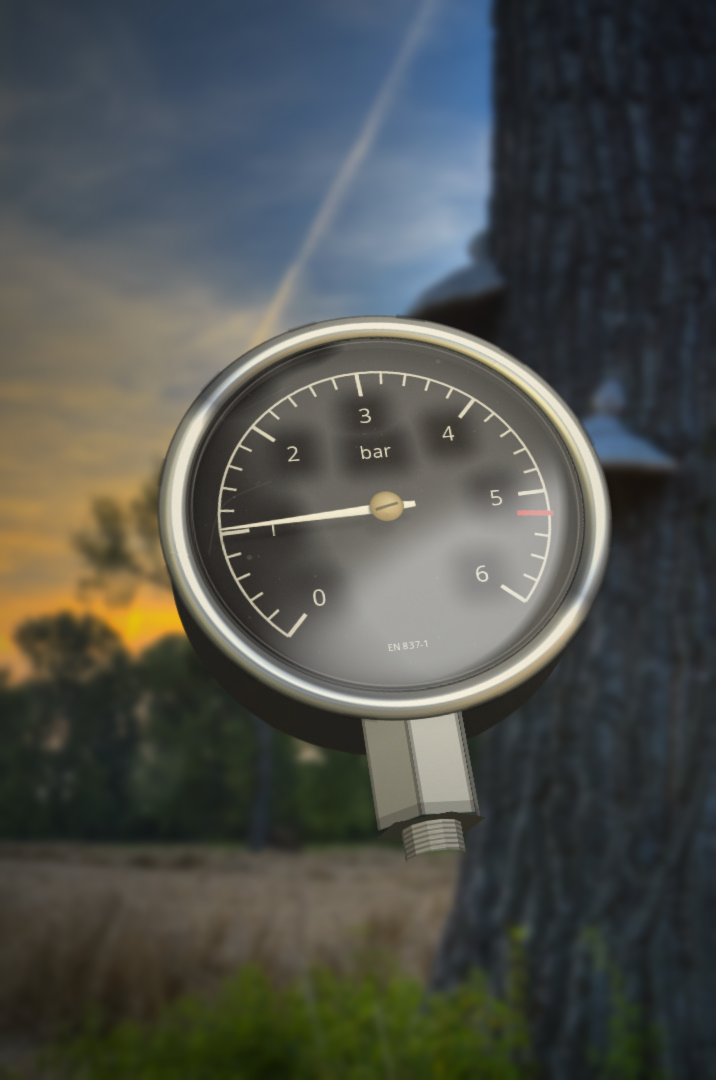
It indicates 1 bar
